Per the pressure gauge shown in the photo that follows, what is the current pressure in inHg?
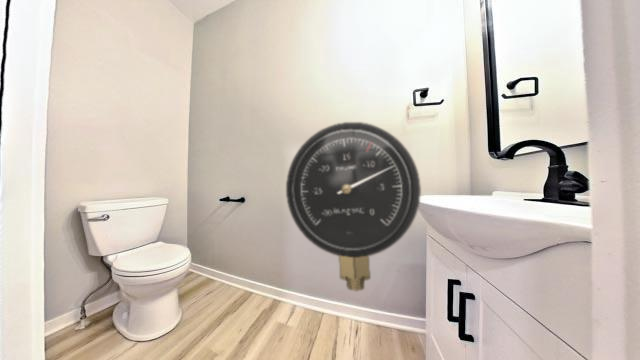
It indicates -7.5 inHg
